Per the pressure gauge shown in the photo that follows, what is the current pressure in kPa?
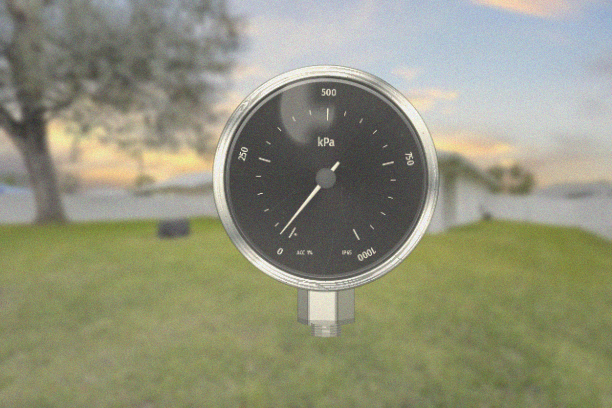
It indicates 25 kPa
